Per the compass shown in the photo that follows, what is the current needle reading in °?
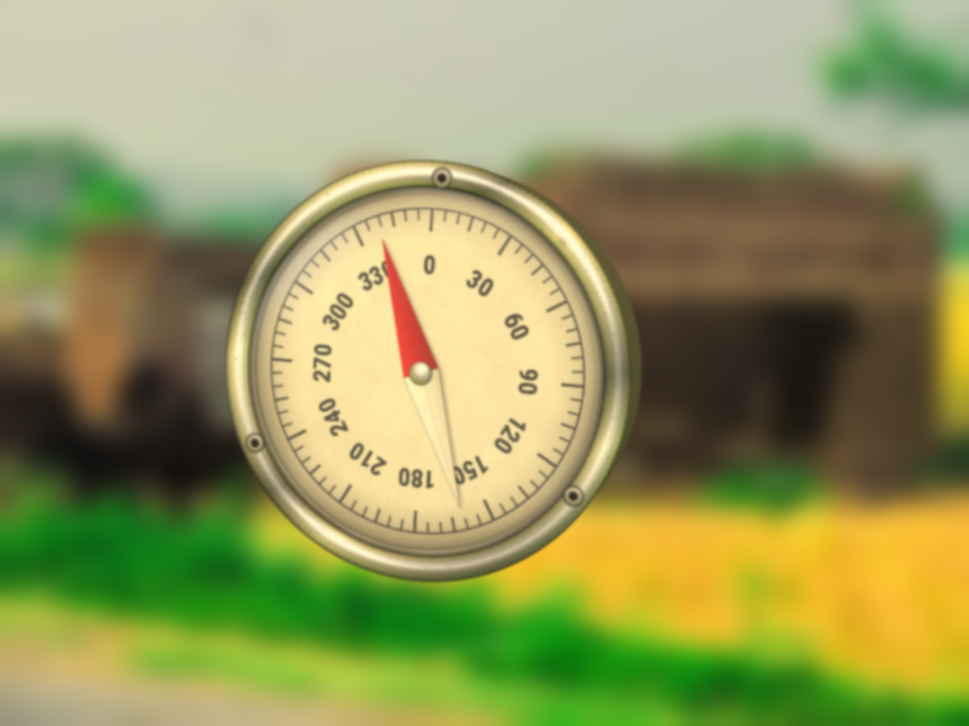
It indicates 340 °
